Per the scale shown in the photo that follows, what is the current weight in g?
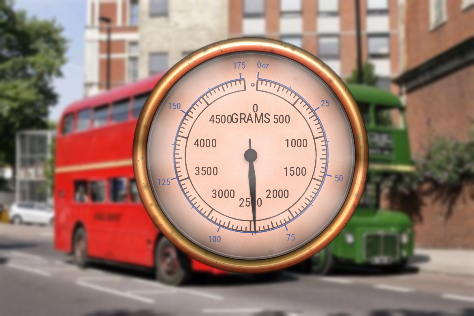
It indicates 2450 g
